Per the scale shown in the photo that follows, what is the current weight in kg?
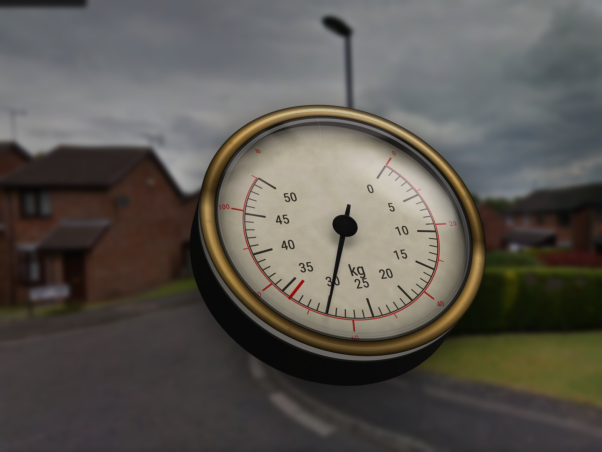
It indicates 30 kg
